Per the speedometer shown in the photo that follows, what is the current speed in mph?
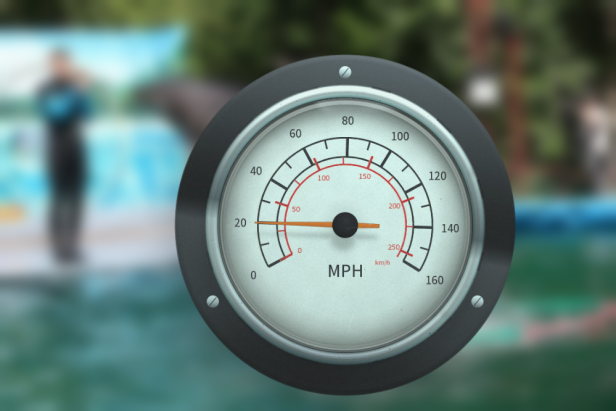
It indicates 20 mph
